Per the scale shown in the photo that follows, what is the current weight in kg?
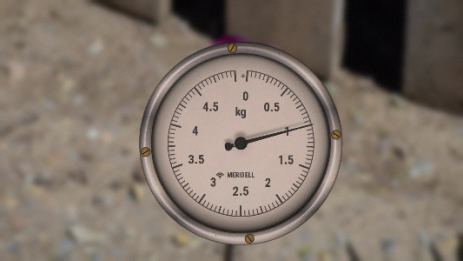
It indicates 1 kg
